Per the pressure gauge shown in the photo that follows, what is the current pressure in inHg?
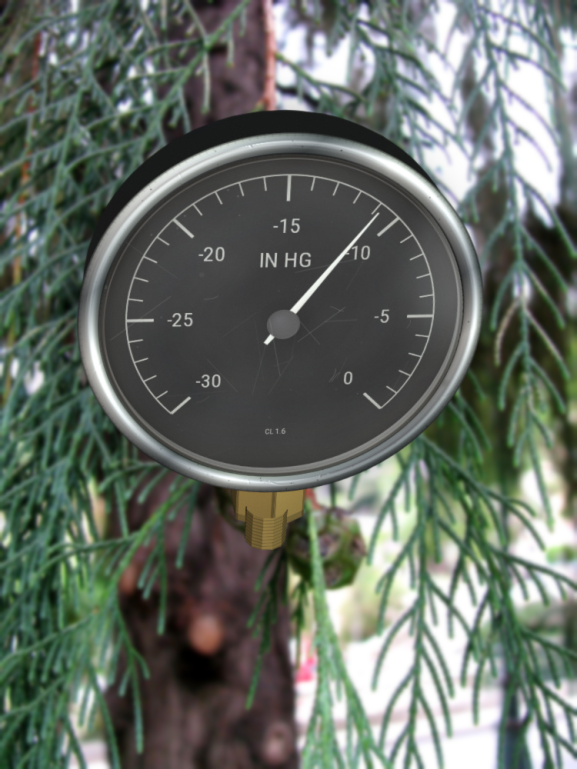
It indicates -11 inHg
